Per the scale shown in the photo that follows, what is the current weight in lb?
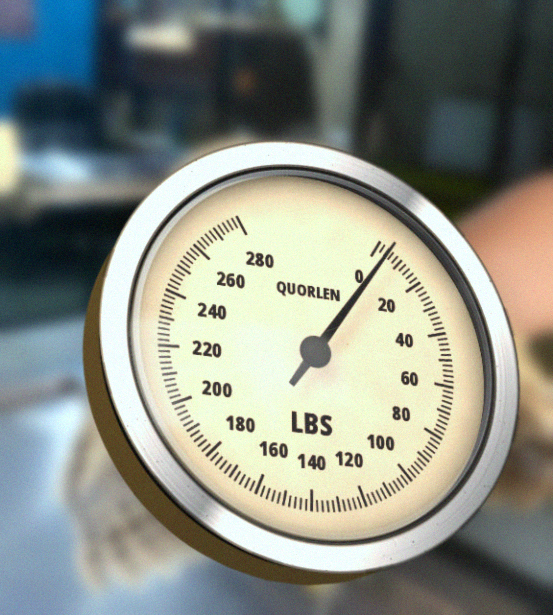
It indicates 4 lb
